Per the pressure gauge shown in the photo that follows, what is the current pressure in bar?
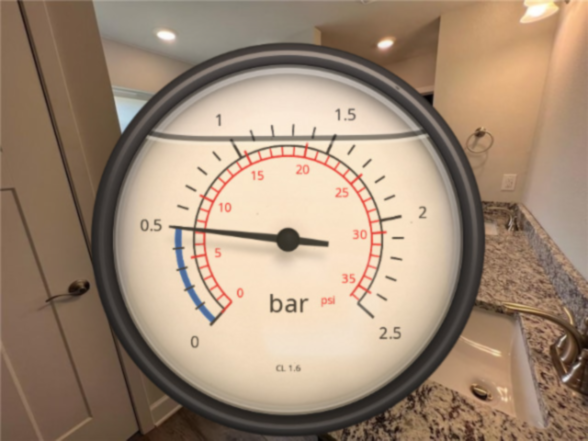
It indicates 0.5 bar
